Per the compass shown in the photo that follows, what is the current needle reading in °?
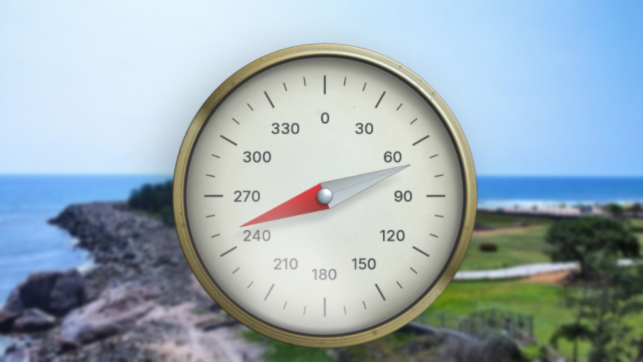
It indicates 250 °
